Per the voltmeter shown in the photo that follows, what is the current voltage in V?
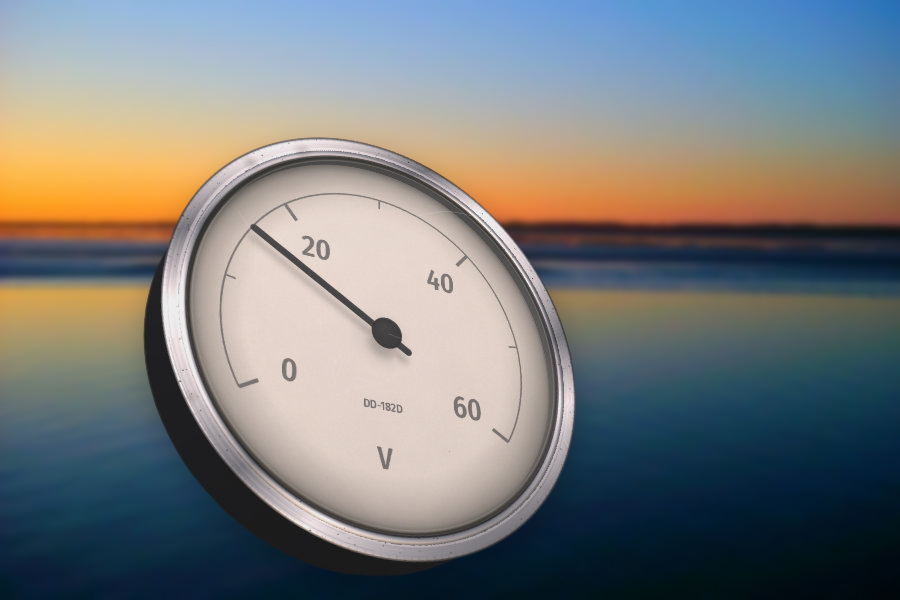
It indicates 15 V
